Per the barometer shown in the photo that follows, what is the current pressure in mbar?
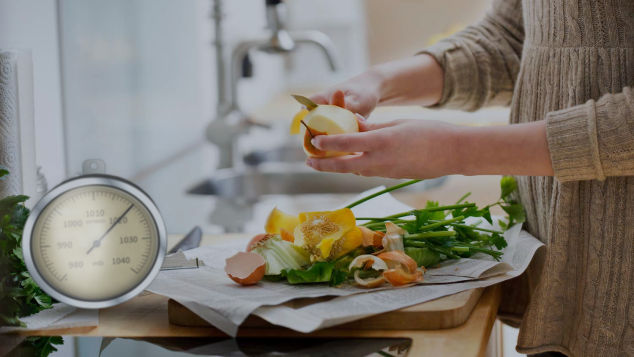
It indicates 1020 mbar
